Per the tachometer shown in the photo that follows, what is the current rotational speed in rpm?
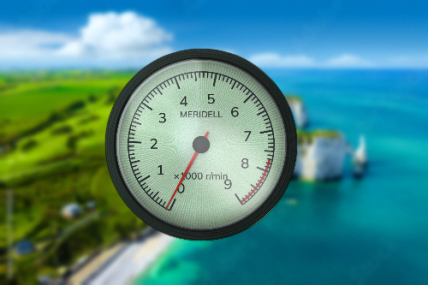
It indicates 100 rpm
